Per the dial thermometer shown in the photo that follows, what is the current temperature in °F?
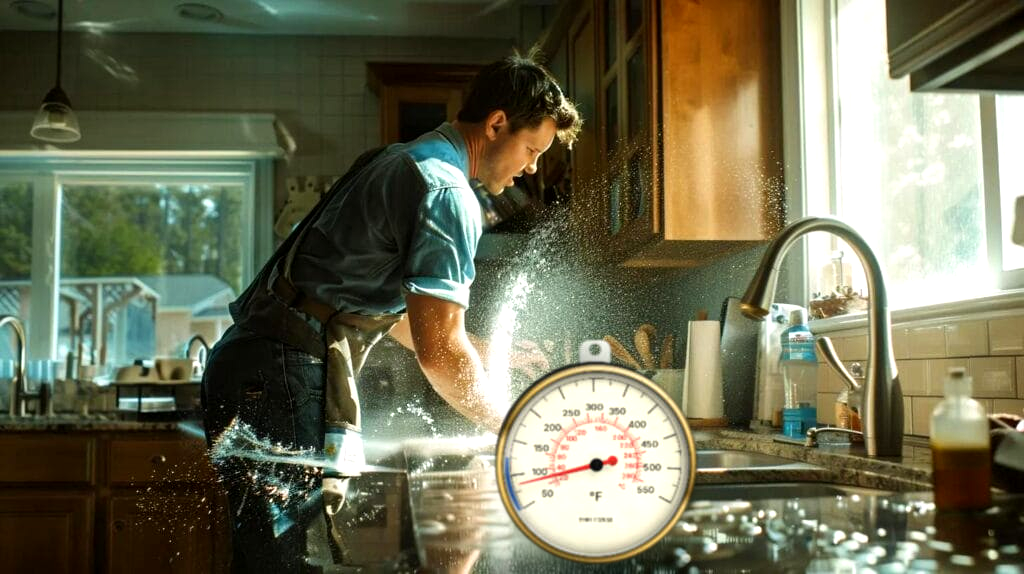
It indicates 87.5 °F
